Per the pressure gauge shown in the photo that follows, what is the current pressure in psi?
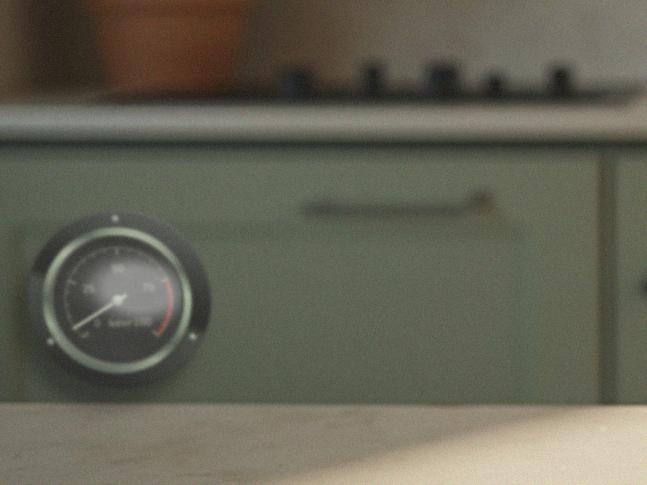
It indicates 5 psi
